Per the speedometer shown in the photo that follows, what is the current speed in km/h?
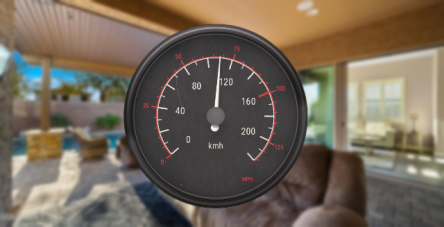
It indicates 110 km/h
